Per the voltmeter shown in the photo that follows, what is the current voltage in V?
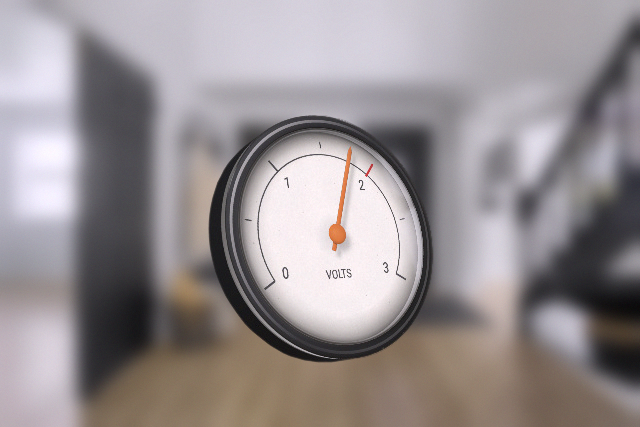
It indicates 1.75 V
